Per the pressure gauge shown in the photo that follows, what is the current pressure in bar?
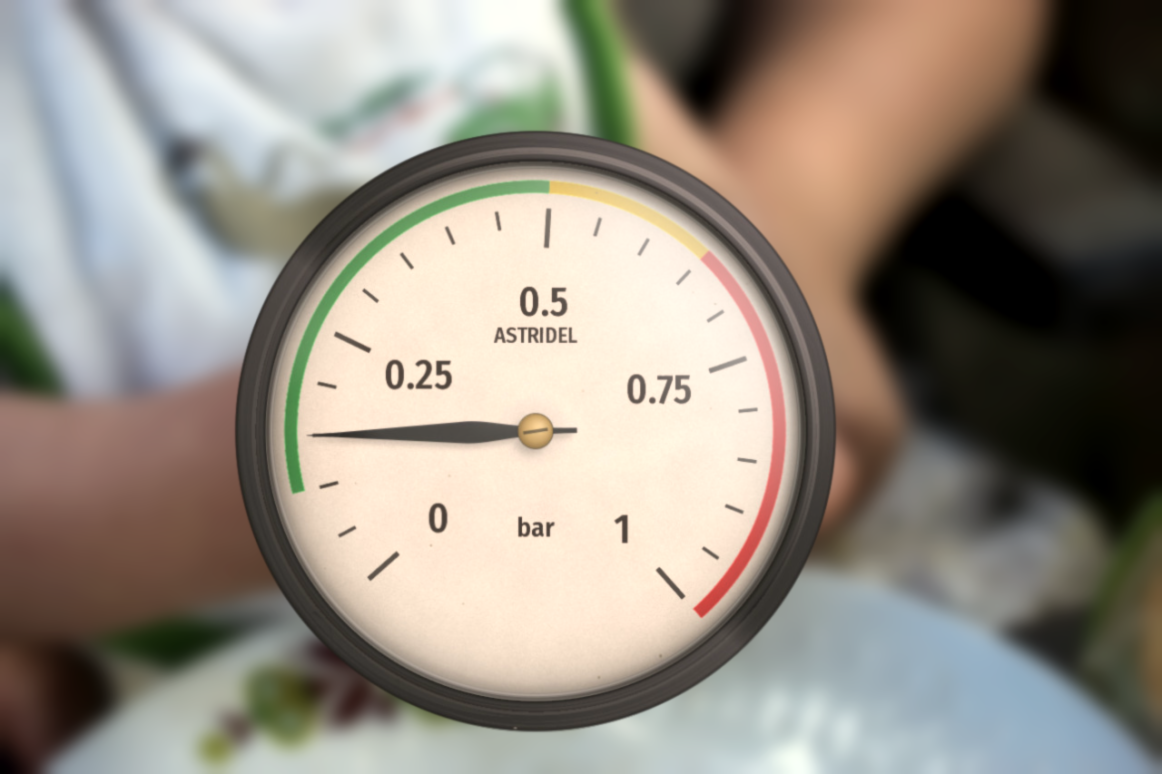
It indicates 0.15 bar
